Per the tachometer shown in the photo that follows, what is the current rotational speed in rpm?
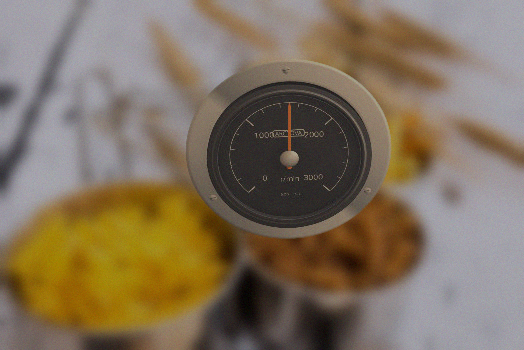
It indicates 1500 rpm
